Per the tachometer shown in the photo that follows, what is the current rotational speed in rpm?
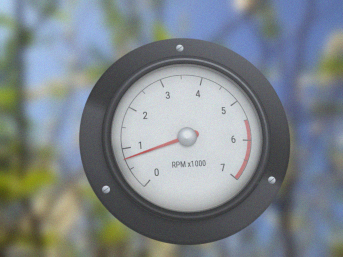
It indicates 750 rpm
